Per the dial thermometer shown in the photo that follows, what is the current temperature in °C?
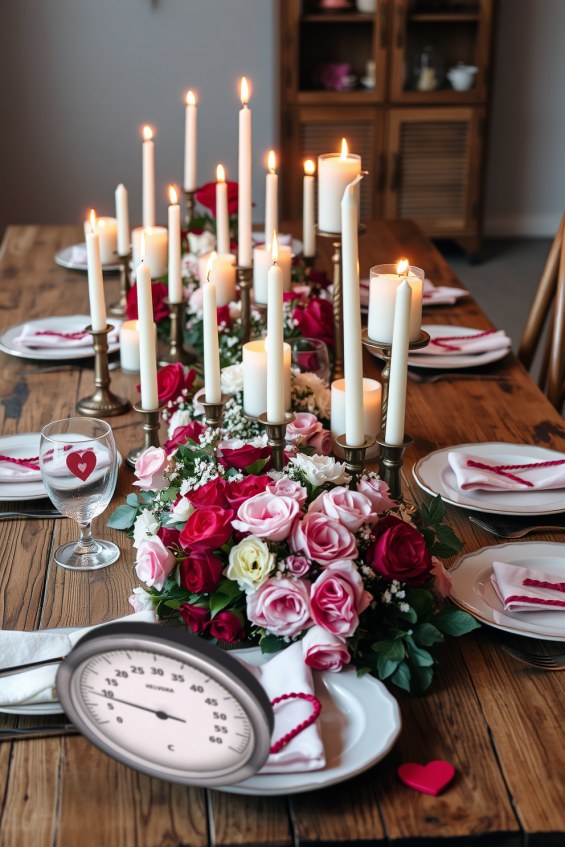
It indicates 10 °C
